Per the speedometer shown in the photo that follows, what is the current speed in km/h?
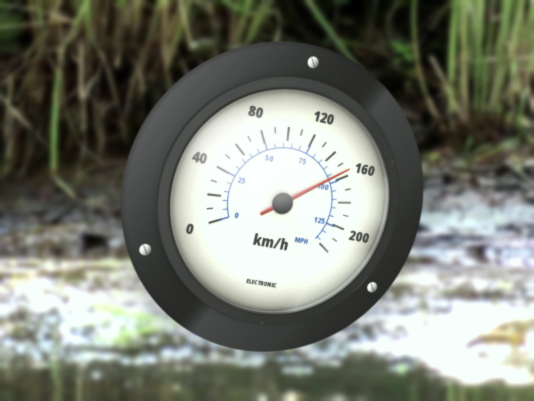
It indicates 155 km/h
